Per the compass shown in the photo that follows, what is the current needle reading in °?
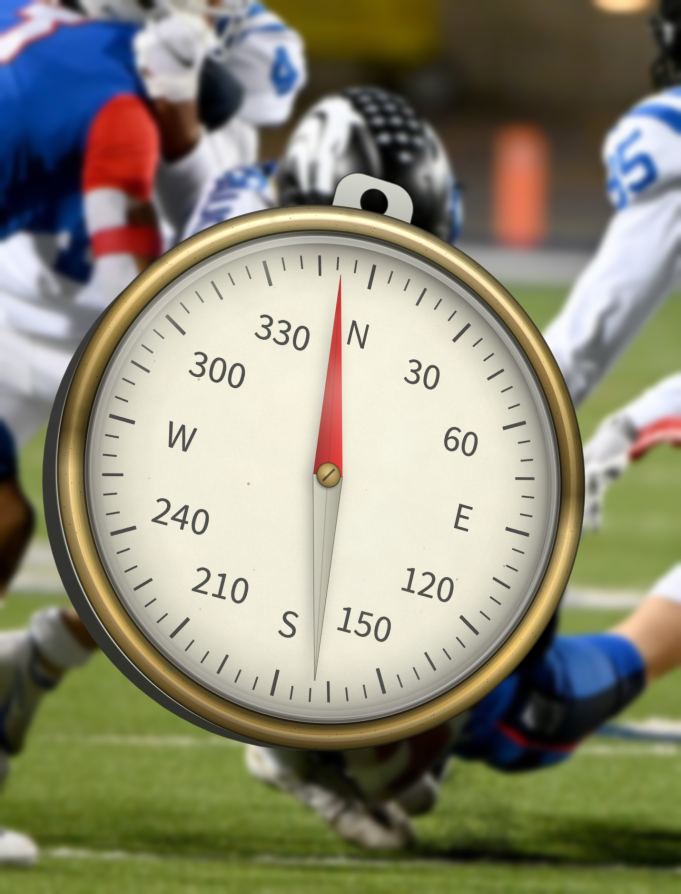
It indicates 350 °
